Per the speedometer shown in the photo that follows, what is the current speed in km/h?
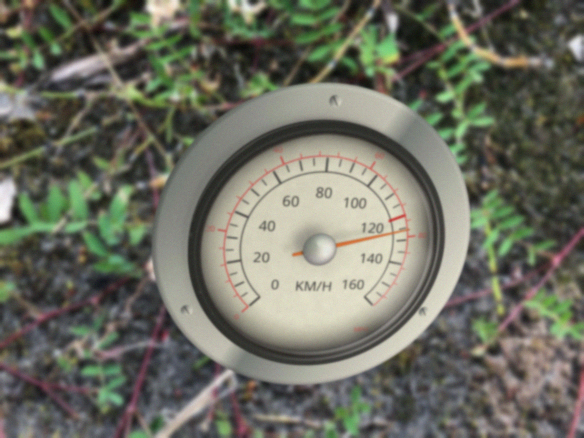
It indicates 125 km/h
